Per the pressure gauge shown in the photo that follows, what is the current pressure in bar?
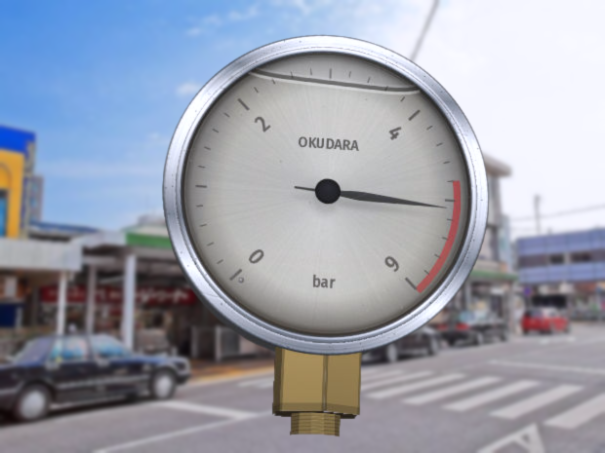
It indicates 5.1 bar
